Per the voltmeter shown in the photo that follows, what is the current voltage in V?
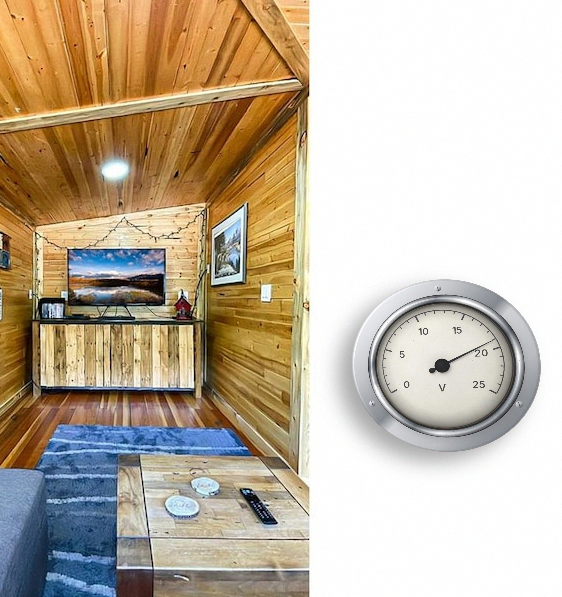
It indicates 19 V
